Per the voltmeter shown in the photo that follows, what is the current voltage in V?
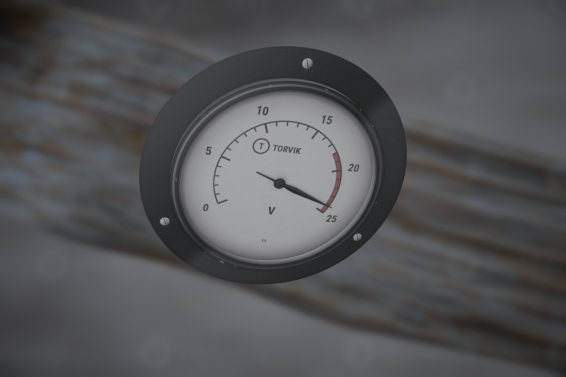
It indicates 24 V
